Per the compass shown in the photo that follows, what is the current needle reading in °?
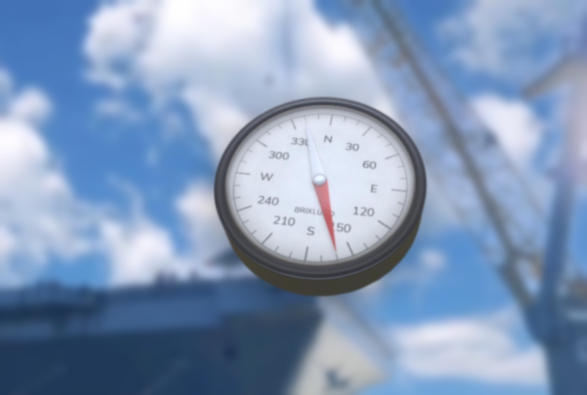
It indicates 160 °
